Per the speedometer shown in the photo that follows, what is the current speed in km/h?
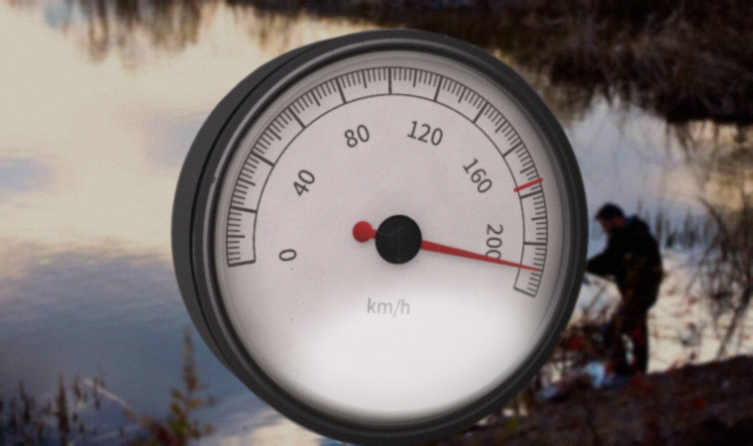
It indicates 210 km/h
